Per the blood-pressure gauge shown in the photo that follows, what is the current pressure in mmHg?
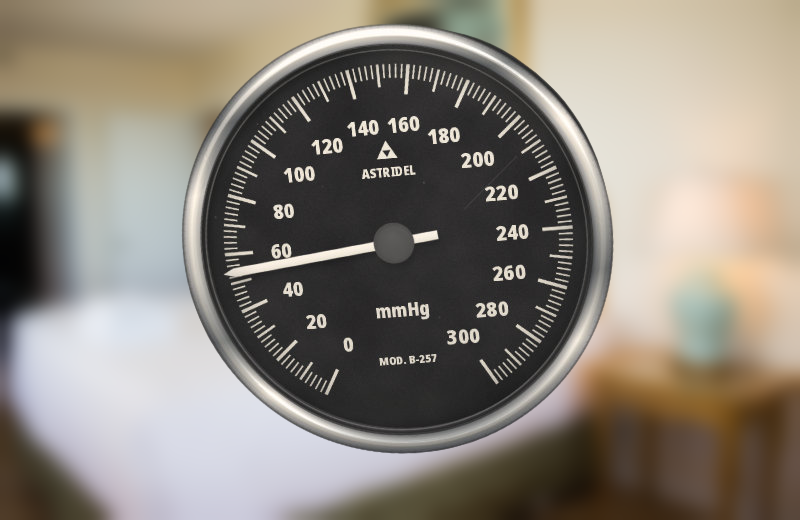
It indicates 54 mmHg
